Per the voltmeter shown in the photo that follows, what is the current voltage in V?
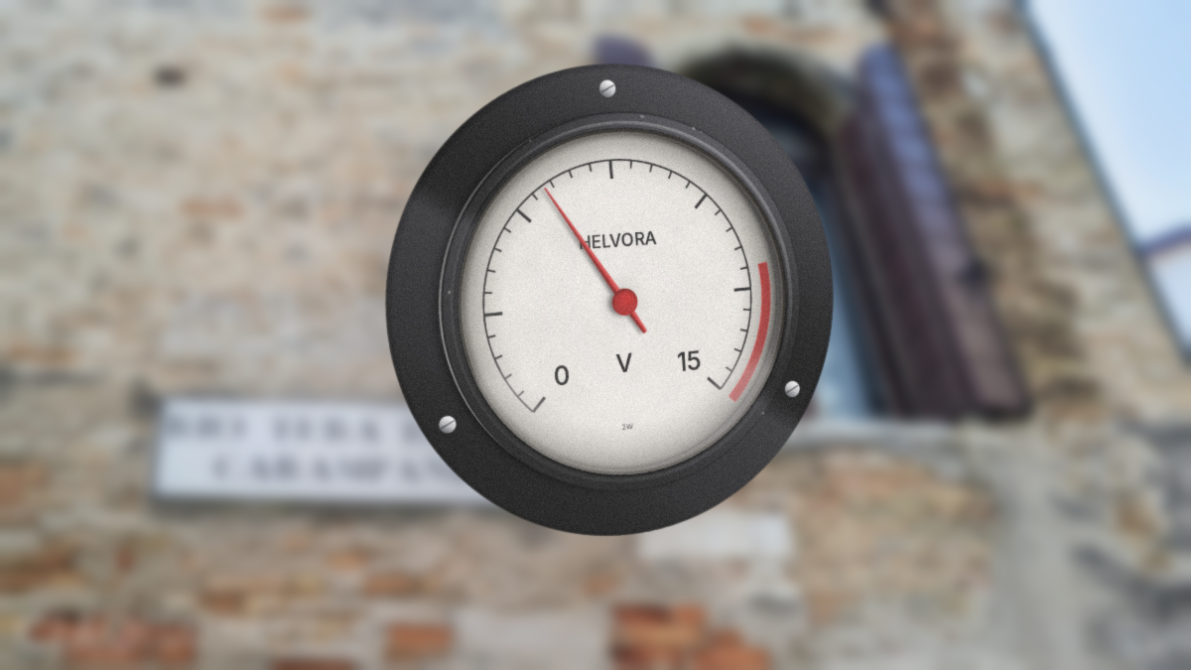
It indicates 5.75 V
